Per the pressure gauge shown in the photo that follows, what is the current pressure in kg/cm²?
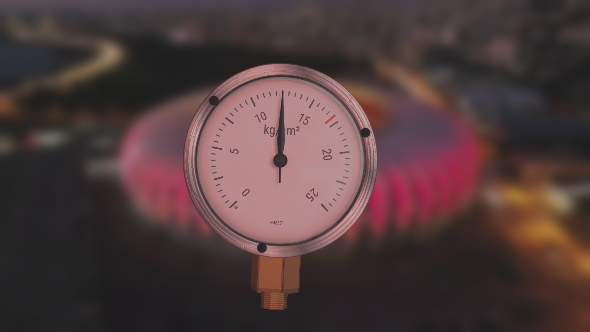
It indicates 12.5 kg/cm²
